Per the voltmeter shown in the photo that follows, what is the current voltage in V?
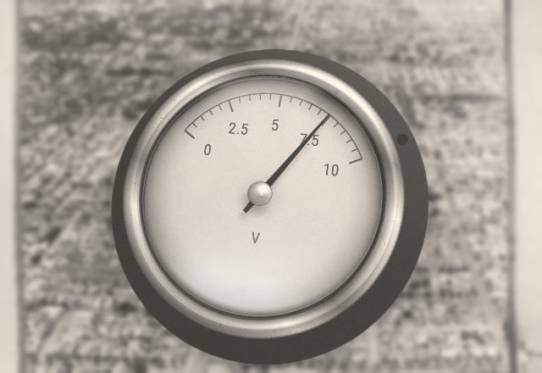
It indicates 7.5 V
